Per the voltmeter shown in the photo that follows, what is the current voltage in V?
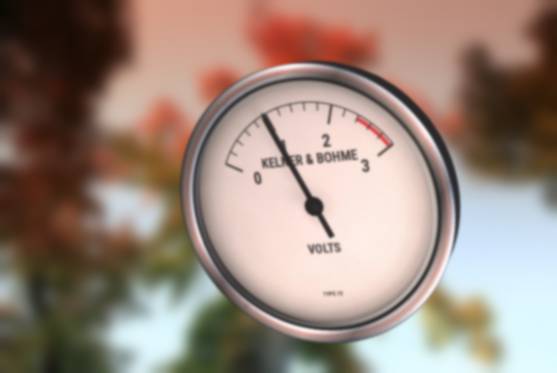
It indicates 1 V
